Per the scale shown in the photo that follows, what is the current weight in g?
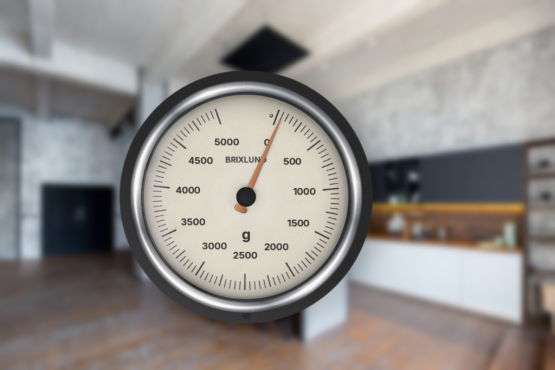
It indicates 50 g
